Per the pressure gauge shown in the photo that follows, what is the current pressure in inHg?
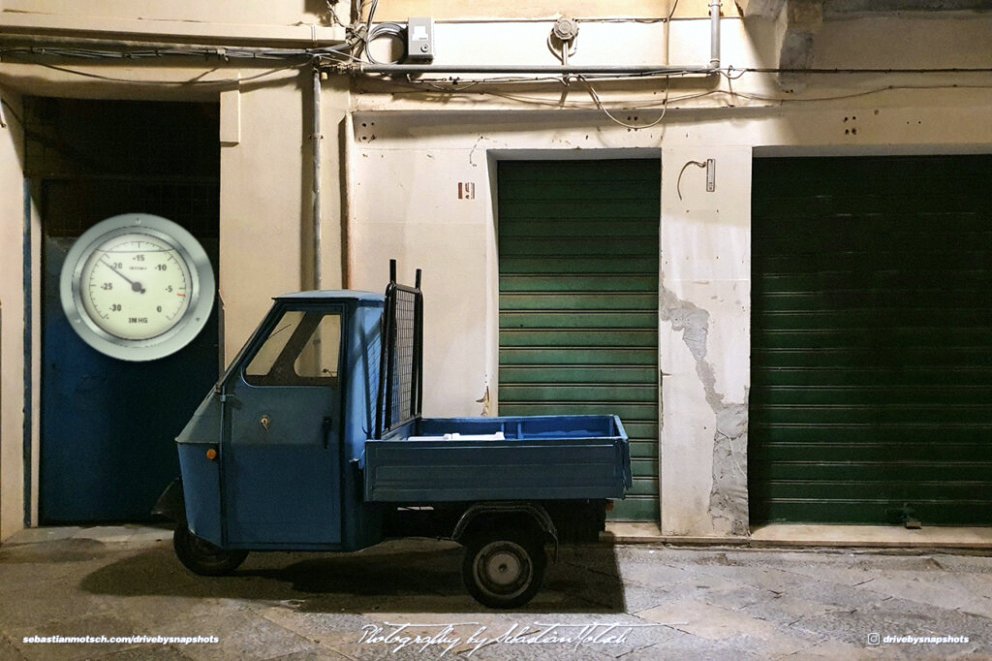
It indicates -21 inHg
